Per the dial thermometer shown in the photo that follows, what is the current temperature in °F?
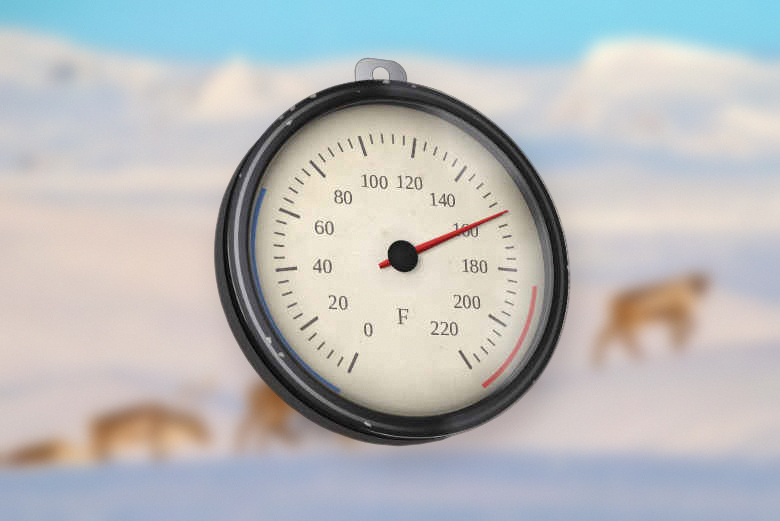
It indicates 160 °F
